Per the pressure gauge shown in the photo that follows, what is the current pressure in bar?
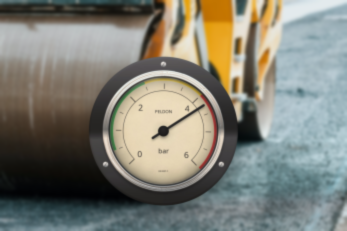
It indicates 4.25 bar
